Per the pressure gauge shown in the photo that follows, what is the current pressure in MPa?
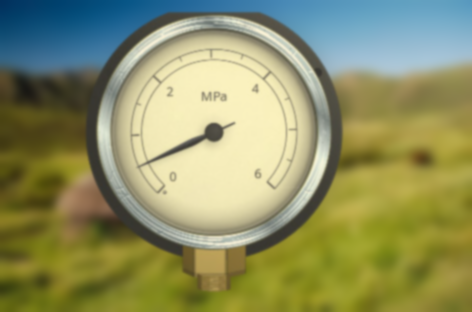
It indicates 0.5 MPa
